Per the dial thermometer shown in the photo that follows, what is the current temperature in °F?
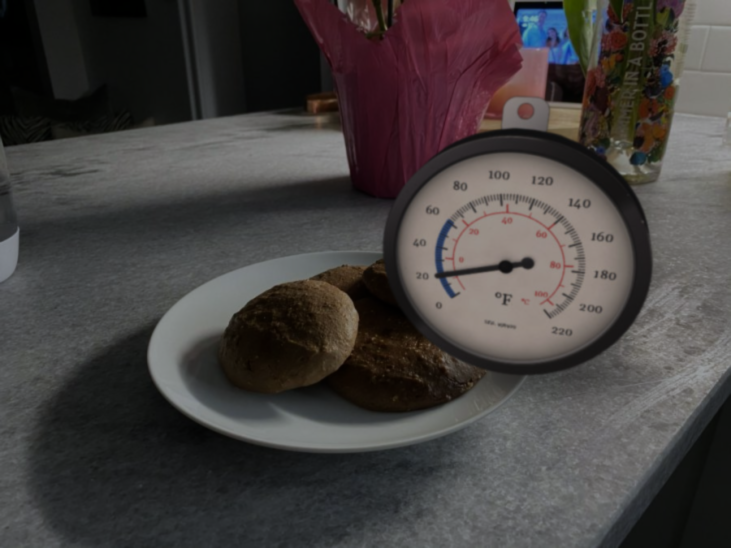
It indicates 20 °F
